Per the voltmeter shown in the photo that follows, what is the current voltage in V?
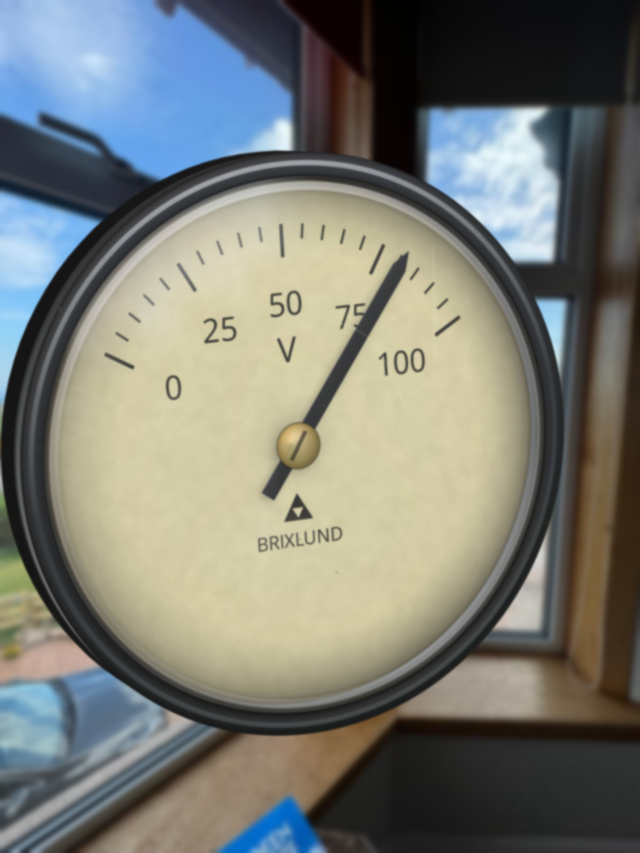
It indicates 80 V
